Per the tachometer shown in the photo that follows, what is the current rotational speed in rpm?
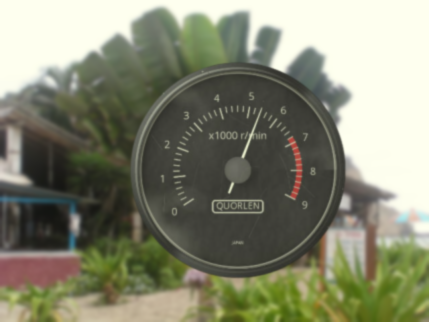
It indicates 5400 rpm
